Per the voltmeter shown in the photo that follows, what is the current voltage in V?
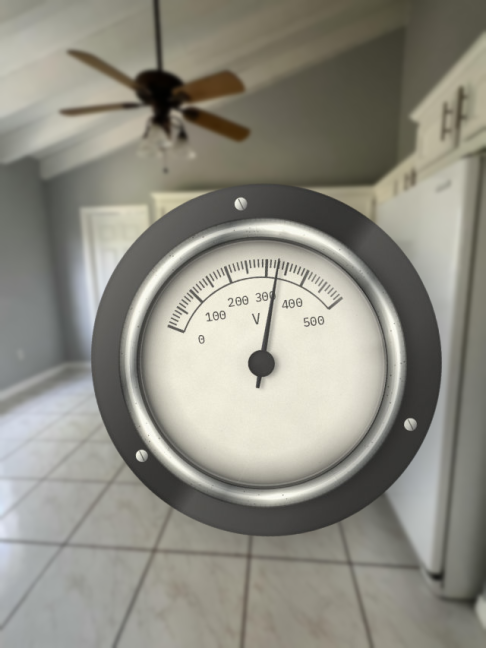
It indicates 330 V
